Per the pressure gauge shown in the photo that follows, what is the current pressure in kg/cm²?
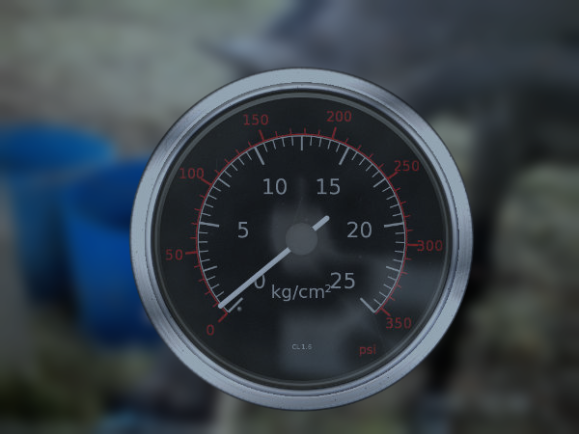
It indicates 0.5 kg/cm²
